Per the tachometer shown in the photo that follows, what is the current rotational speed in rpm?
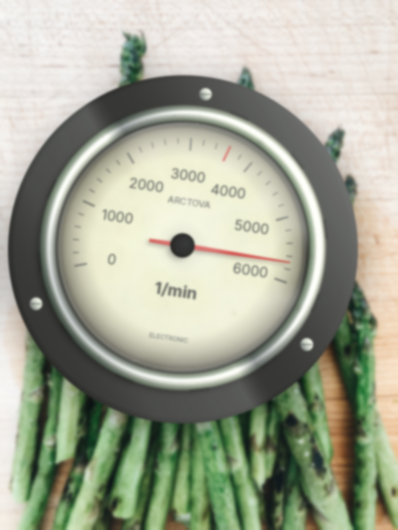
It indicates 5700 rpm
